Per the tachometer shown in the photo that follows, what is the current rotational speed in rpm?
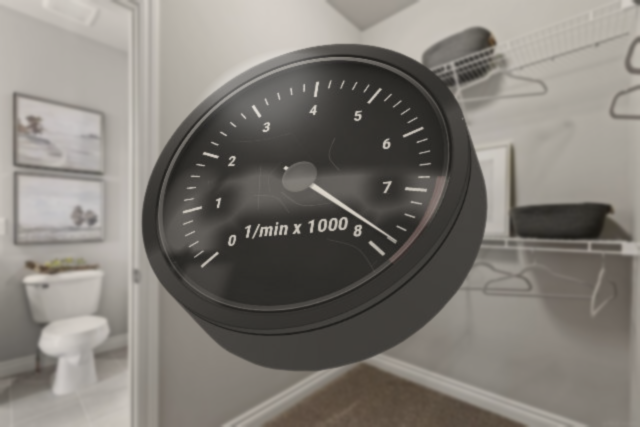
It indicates 7800 rpm
